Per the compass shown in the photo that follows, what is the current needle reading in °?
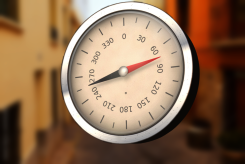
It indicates 75 °
